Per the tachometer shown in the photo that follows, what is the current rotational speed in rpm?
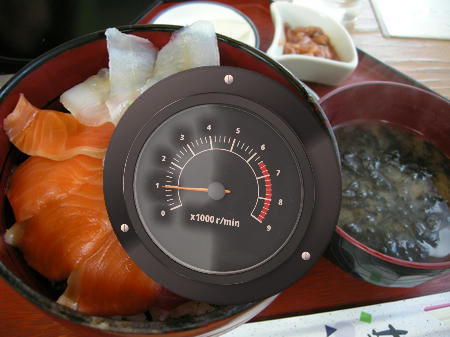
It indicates 1000 rpm
